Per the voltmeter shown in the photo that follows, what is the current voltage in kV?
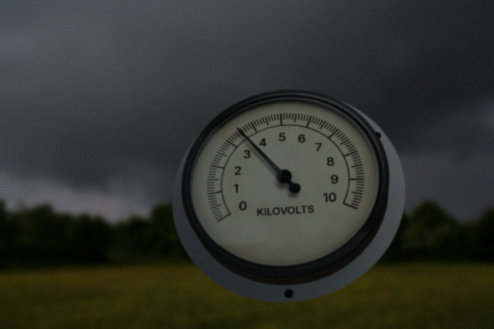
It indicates 3.5 kV
